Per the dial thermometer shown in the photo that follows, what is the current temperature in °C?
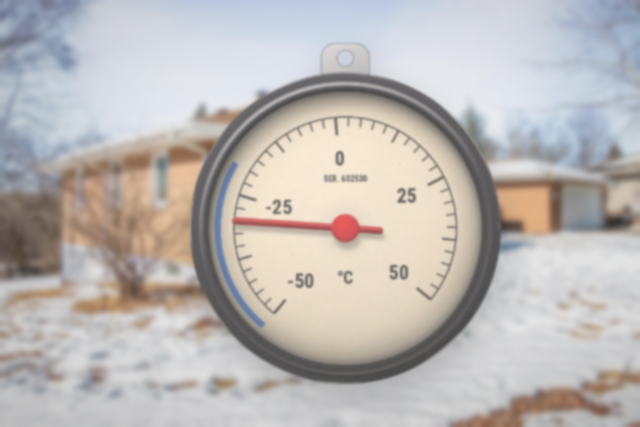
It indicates -30 °C
